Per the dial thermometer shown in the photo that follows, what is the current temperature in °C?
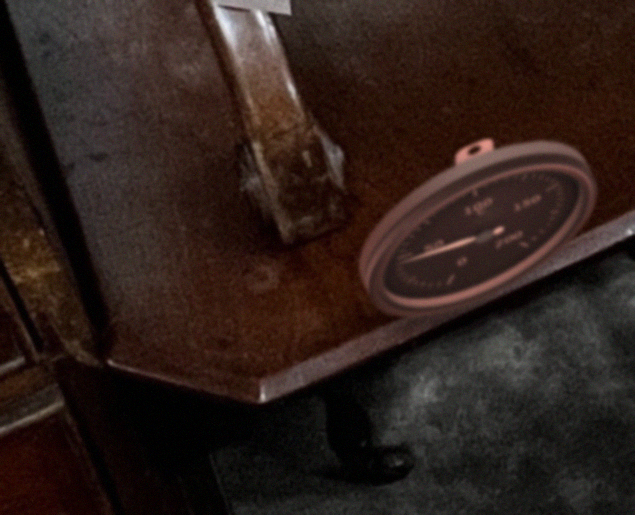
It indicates 50 °C
